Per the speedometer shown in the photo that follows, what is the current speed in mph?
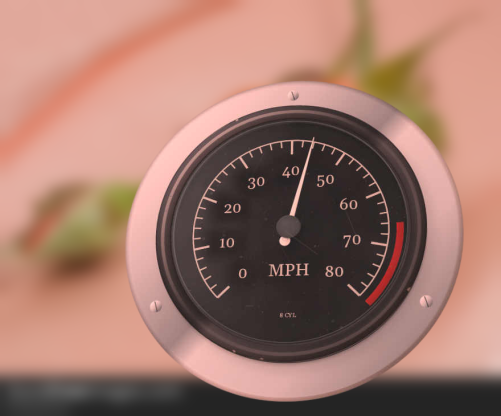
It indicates 44 mph
